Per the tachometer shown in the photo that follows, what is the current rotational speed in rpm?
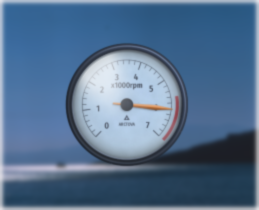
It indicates 6000 rpm
